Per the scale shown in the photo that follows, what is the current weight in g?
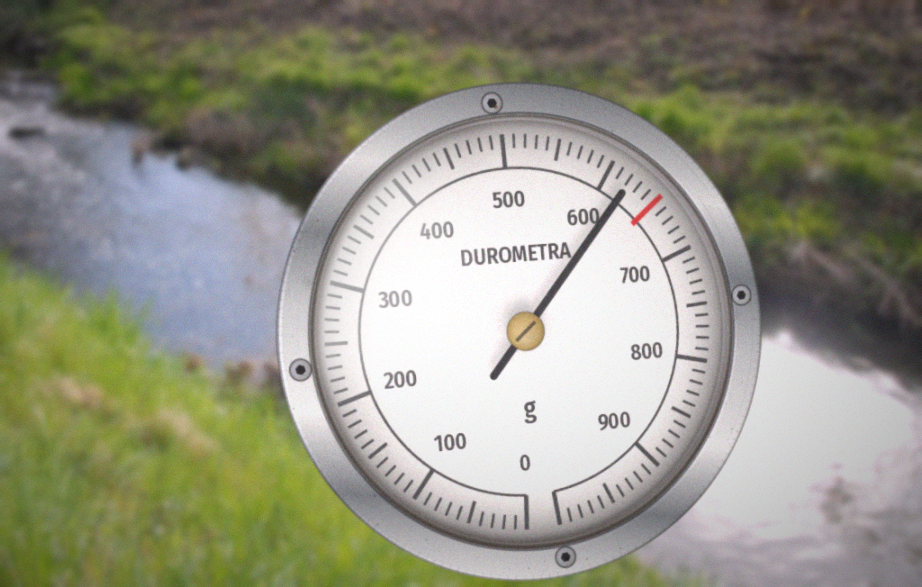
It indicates 620 g
